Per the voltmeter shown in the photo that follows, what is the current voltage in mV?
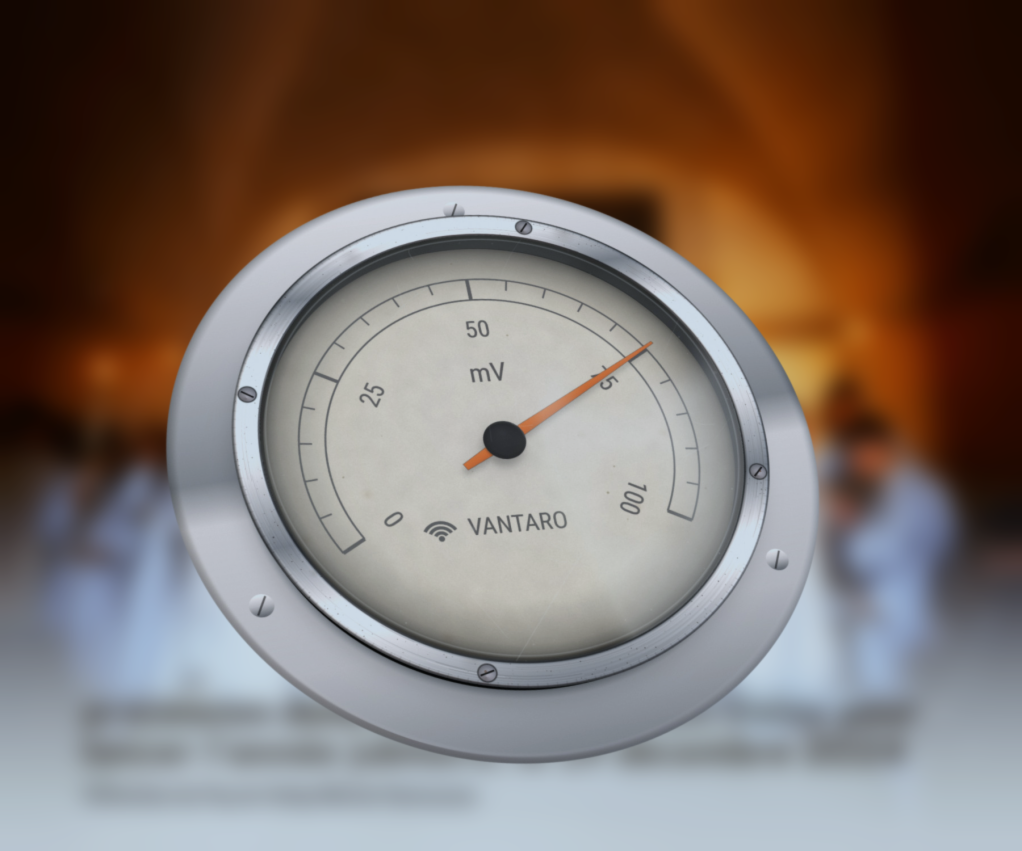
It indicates 75 mV
